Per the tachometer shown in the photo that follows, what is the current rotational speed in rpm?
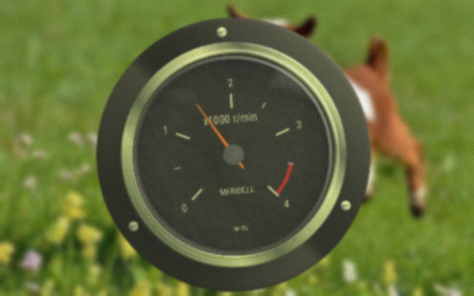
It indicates 1500 rpm
